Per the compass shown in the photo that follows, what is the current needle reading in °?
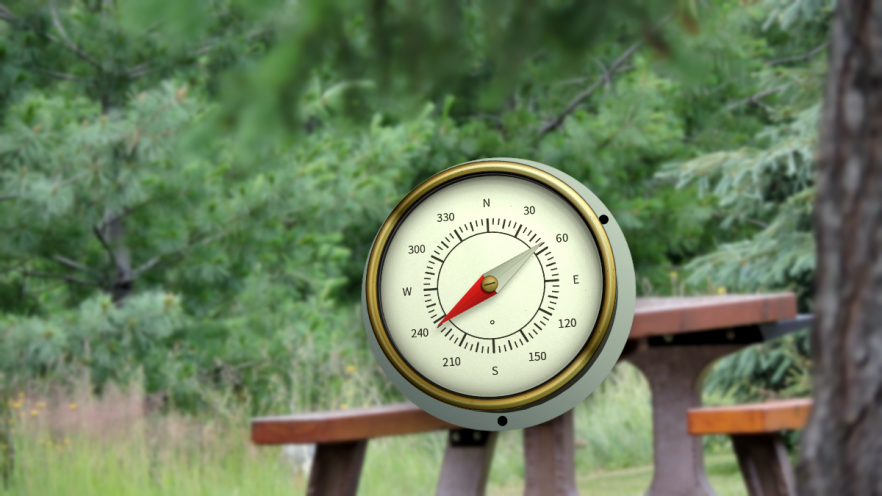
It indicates 235 °
